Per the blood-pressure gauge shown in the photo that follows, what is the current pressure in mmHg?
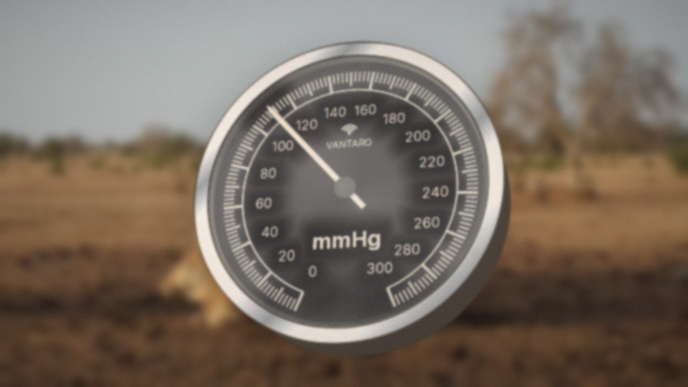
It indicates 110 mmHg
